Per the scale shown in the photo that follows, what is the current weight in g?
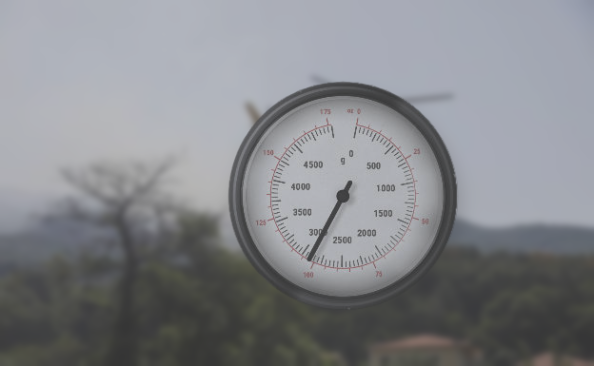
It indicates 2900 g
